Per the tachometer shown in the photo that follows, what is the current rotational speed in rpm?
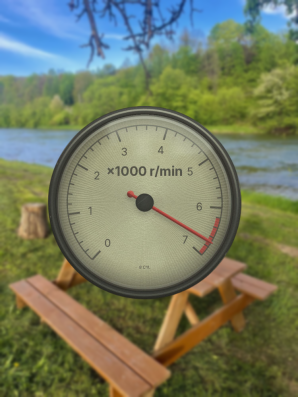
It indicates 6700 rpm
